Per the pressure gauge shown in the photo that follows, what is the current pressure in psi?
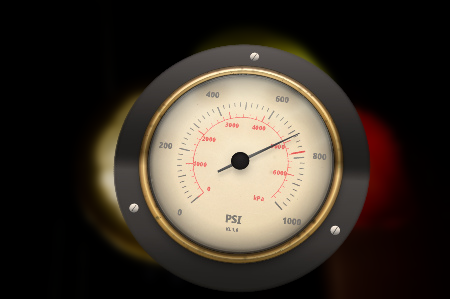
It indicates 720 psi
